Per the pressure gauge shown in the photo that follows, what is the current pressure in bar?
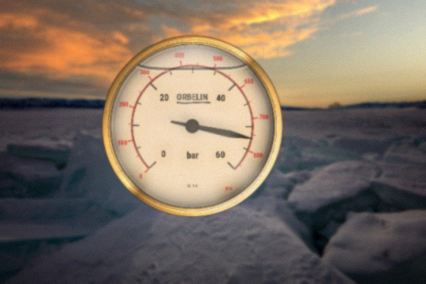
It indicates 52.5 bar
